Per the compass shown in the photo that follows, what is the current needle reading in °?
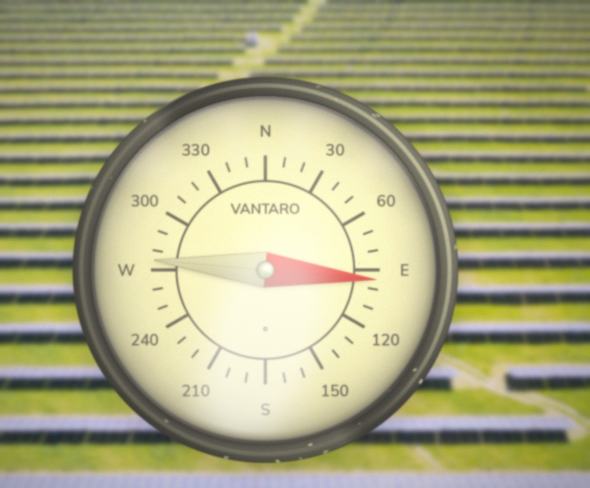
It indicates 95 °
